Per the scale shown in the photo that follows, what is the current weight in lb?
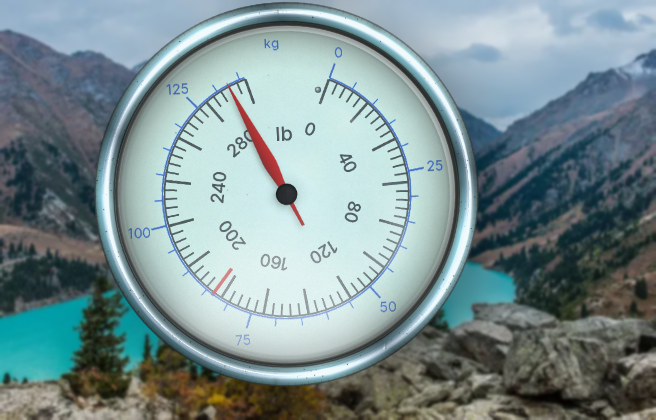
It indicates 292 lb
